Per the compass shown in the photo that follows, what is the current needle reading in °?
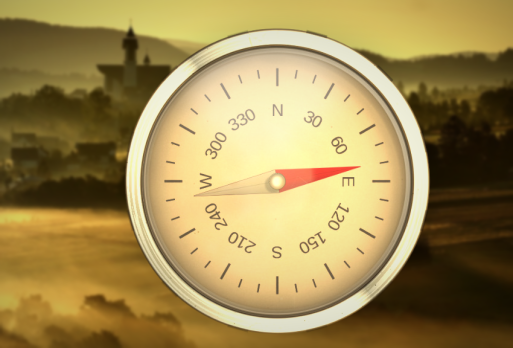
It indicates 80 °
